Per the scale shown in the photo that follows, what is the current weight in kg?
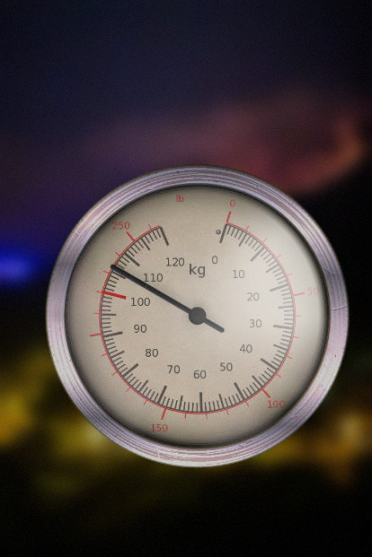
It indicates 106 kg
